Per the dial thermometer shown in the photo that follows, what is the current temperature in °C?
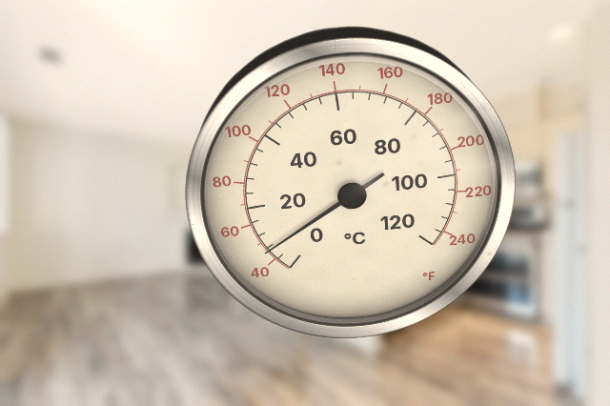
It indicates 8 °C
